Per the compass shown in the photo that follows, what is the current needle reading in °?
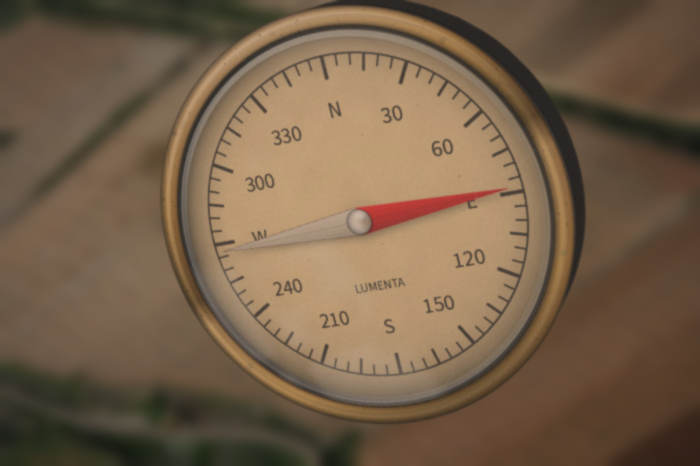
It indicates 87.5 °
